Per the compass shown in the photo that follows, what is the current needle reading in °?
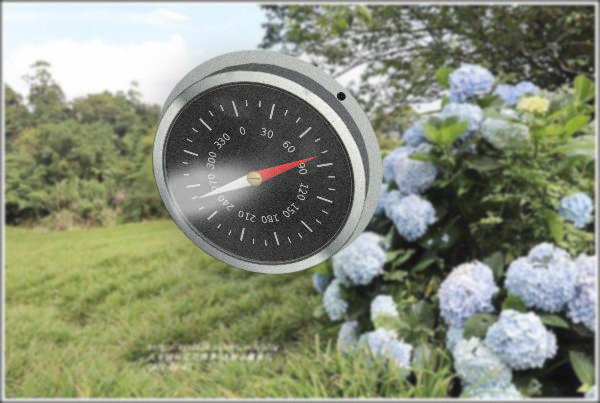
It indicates 80 °
